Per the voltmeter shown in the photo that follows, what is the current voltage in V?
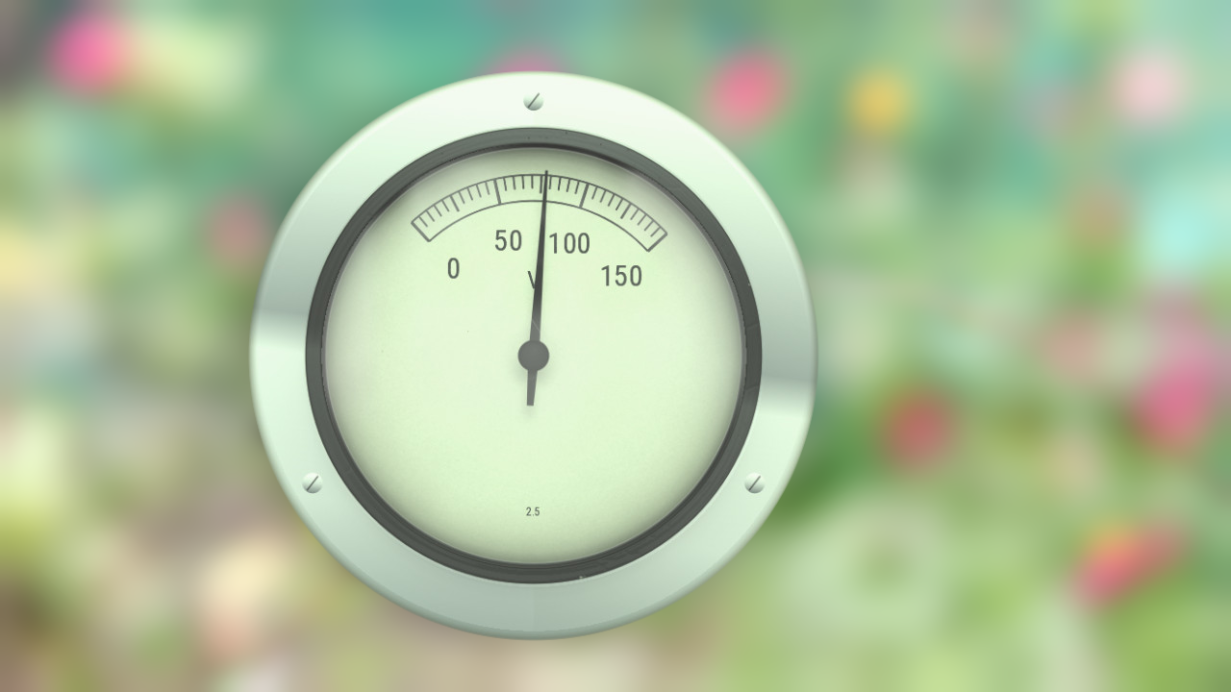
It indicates 77.5 V
